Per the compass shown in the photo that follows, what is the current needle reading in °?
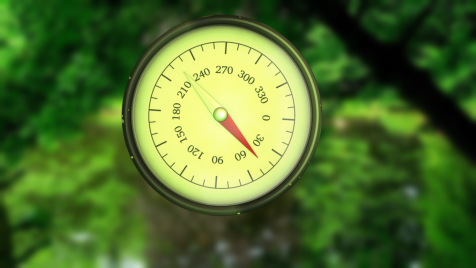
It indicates 45 °
